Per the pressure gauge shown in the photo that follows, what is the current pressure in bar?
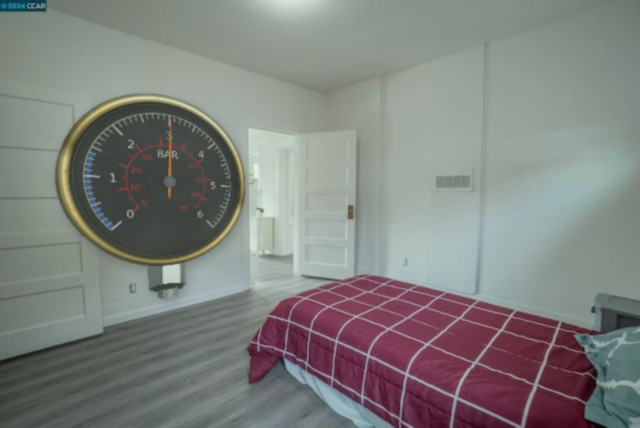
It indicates 3 bar
